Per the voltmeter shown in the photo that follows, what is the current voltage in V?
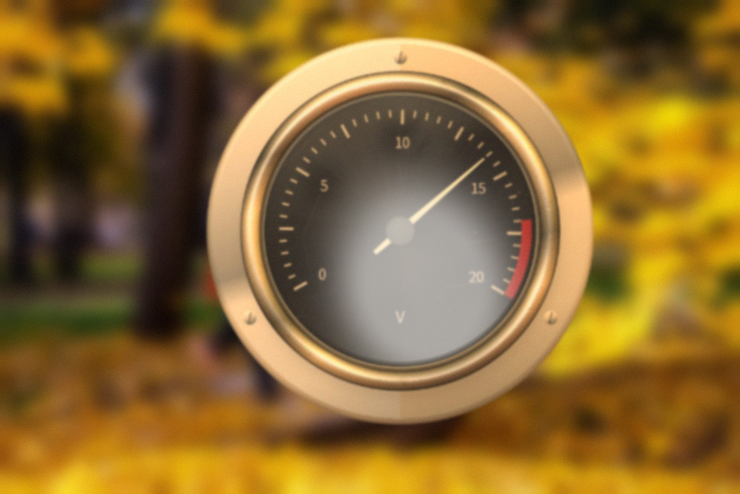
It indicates 14 V
